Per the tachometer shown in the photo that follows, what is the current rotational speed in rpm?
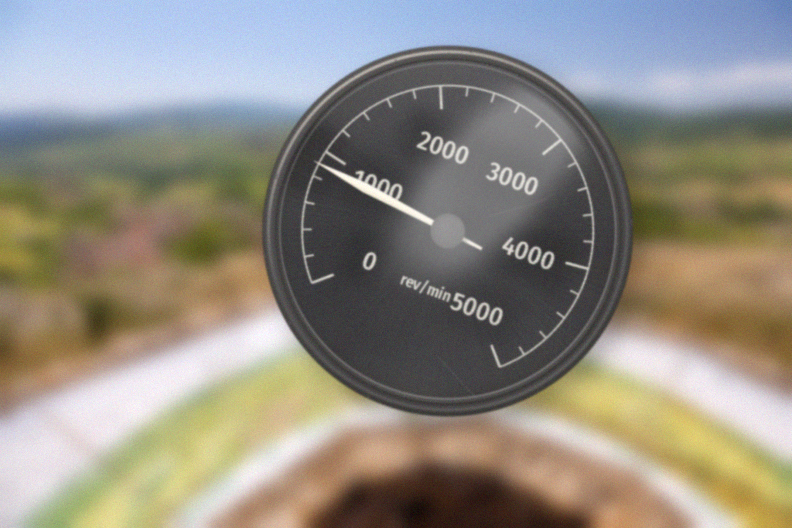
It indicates 900 rpm
